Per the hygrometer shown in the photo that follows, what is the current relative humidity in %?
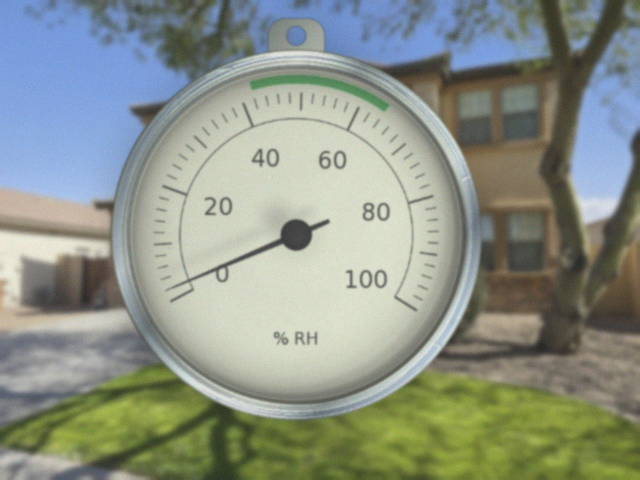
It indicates 2 %
